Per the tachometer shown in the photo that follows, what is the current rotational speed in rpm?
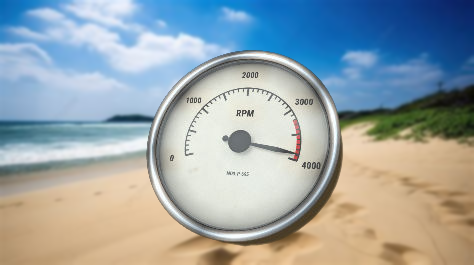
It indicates 3900 rpm
